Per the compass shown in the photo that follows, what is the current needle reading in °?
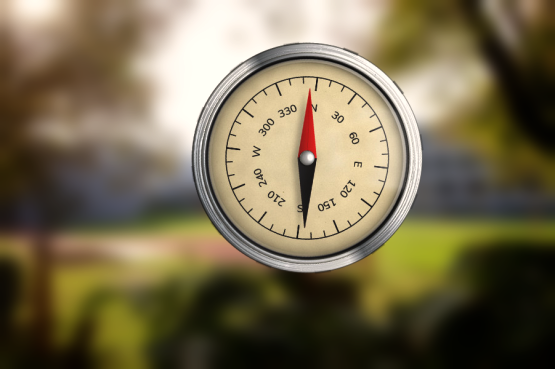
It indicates 355 °
